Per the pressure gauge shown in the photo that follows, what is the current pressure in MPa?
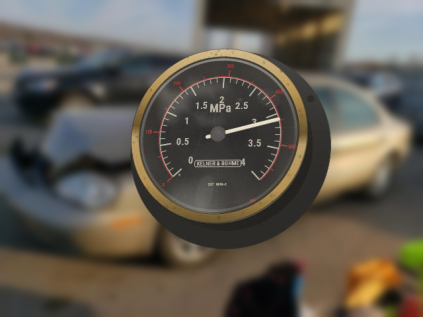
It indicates 3.1 MPa
